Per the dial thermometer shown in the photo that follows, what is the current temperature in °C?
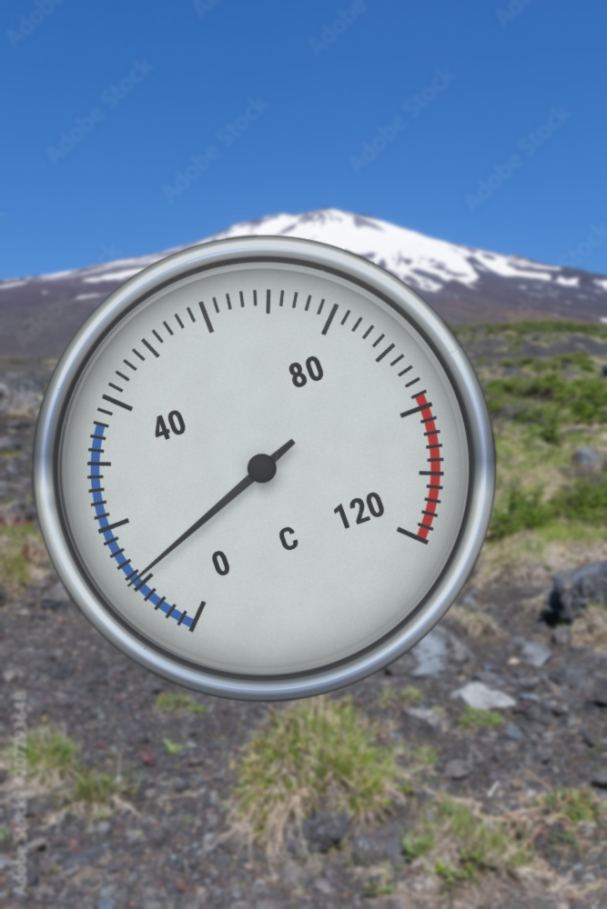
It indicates 11 °C
